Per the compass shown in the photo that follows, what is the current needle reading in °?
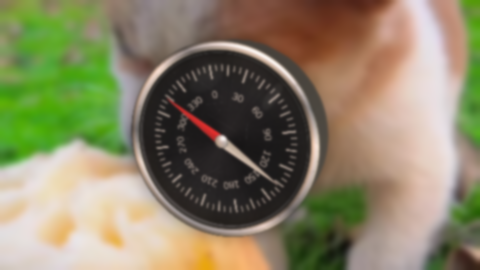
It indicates 315 °
